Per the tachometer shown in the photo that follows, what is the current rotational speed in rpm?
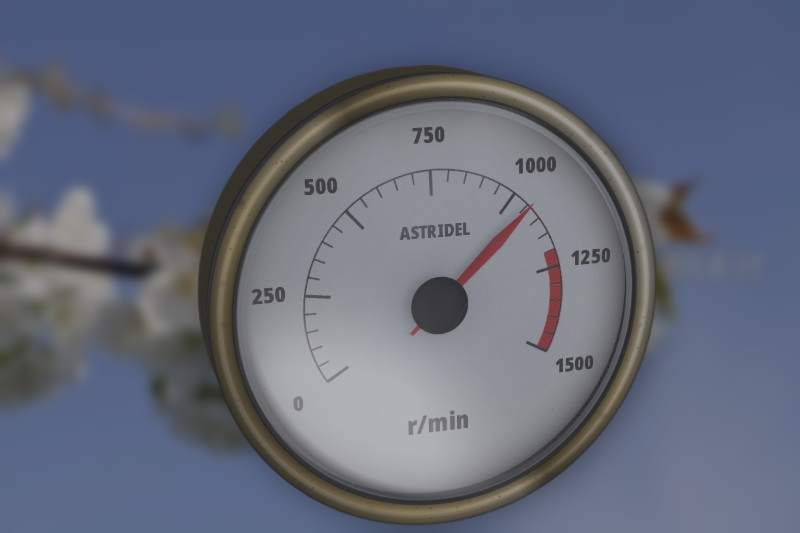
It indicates 1050 rpm
